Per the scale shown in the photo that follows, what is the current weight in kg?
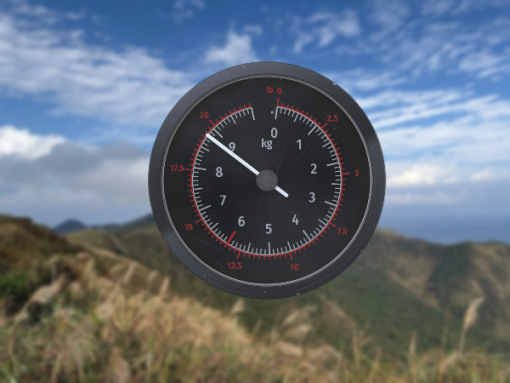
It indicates 8.8 kg
